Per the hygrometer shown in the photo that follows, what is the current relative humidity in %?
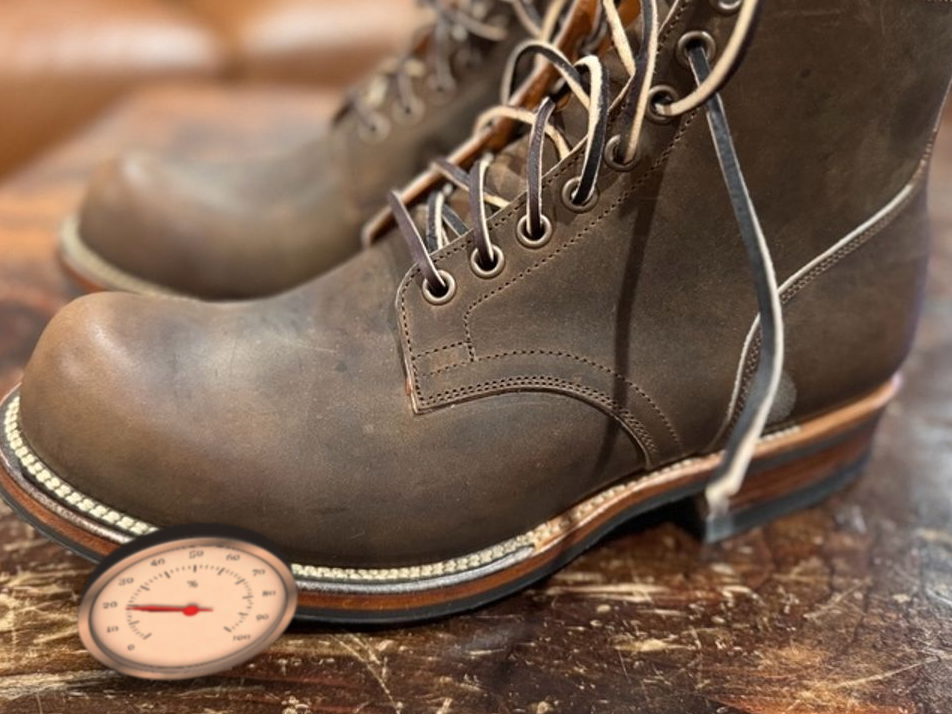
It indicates 20 %
